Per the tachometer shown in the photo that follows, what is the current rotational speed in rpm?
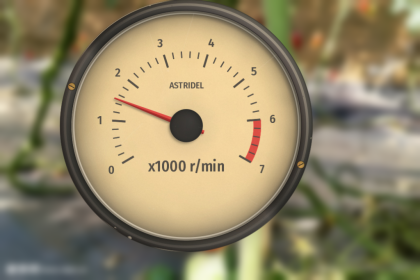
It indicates 1500 rpm
